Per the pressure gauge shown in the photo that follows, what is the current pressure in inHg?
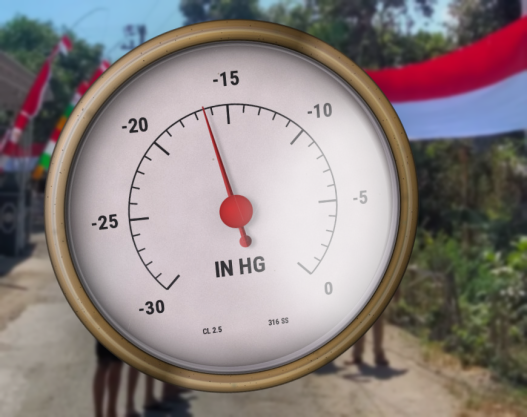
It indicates -16.5 inHg
